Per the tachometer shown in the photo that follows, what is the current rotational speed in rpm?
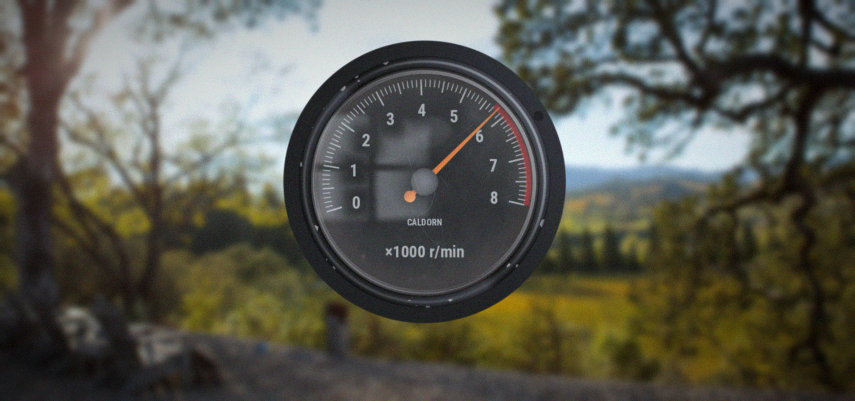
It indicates 5800 rpm
